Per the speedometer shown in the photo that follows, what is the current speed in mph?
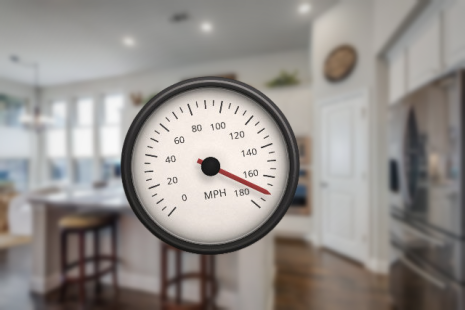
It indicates 170 mph
